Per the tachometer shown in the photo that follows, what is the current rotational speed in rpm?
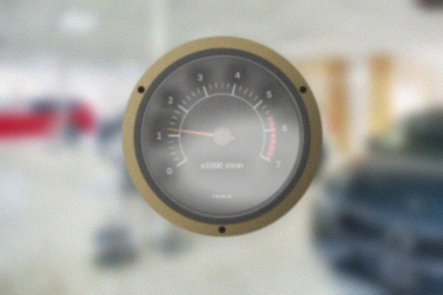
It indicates 1200 rpm
